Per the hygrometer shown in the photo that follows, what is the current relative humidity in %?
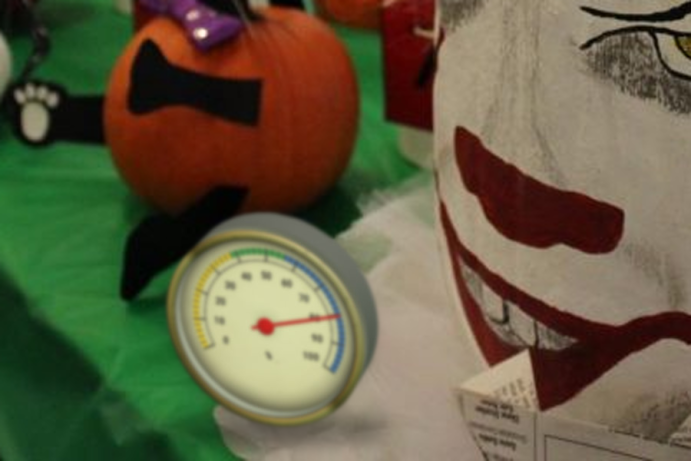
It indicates 80 %
